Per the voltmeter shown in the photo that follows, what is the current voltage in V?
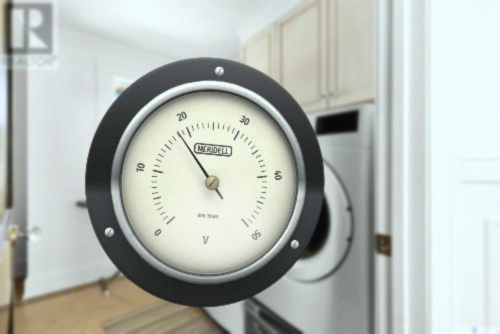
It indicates 18 V
